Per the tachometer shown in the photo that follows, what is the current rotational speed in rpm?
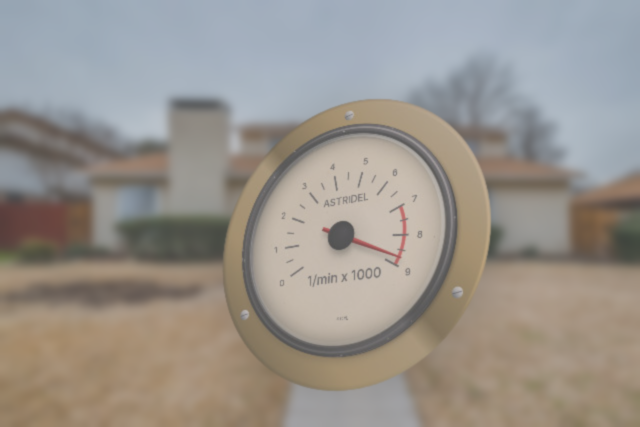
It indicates 8750 rpm
